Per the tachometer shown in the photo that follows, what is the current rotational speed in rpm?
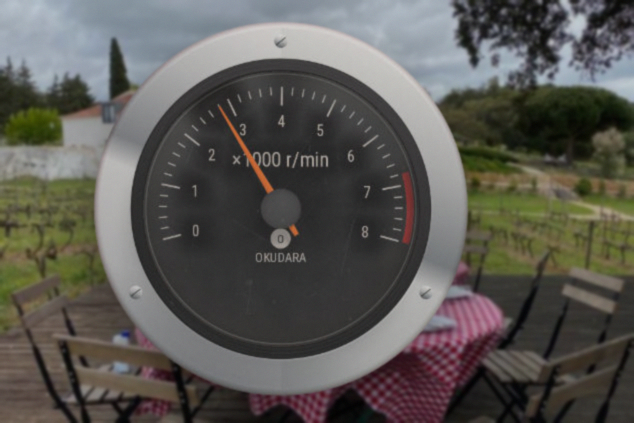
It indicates 2800 rpm
